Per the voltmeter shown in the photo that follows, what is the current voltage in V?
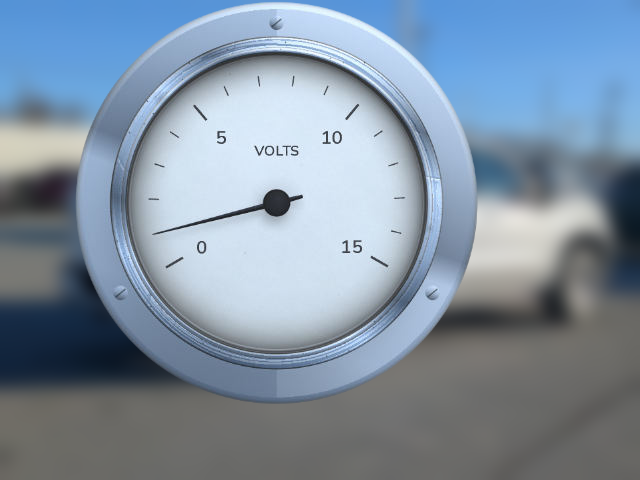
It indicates 1 V
